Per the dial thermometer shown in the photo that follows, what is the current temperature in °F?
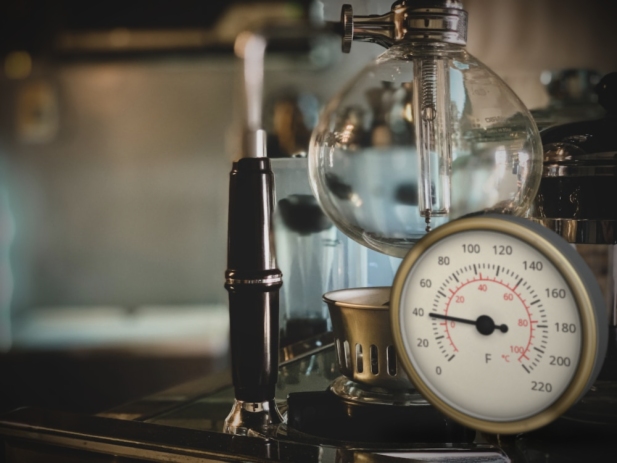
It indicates 40 °F
